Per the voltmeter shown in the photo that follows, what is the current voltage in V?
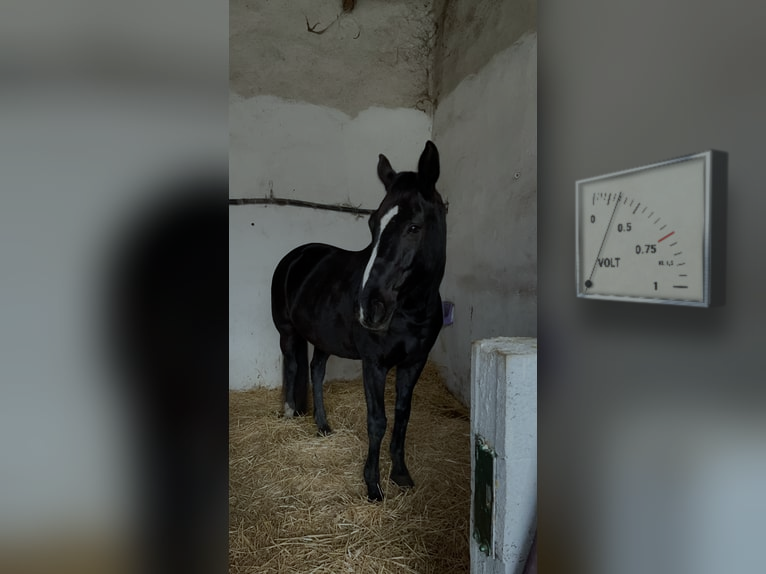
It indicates 0.35 V
